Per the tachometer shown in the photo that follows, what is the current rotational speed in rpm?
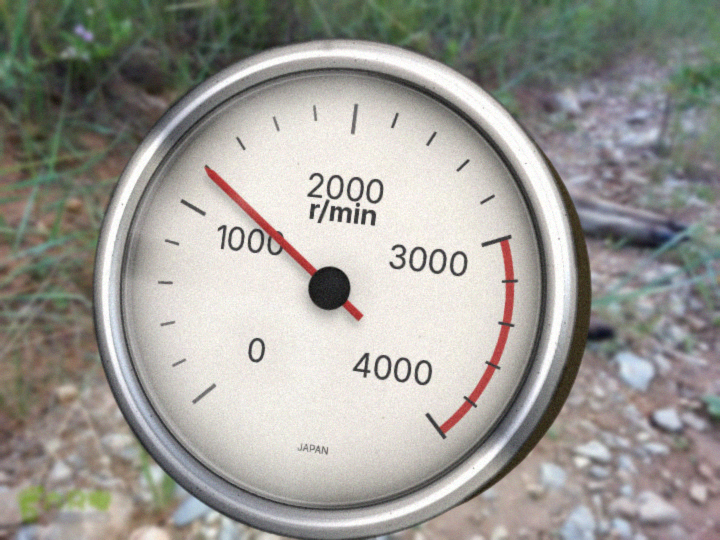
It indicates 1200 rpm
